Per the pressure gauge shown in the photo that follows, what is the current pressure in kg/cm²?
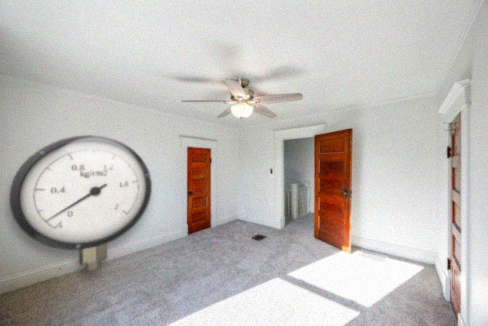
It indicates 0.1 kg/cm²
